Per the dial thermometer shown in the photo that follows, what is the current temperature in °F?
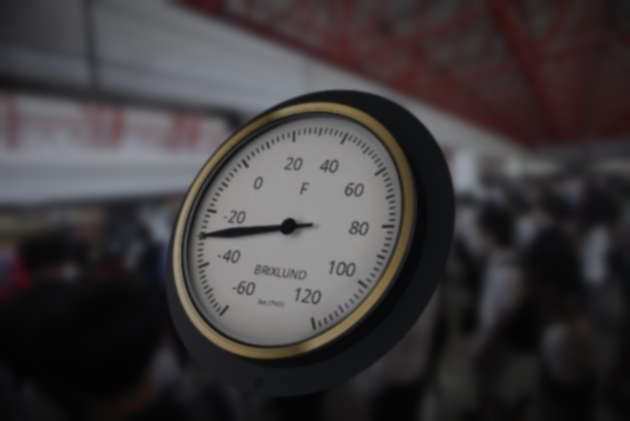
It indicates -30 °F
